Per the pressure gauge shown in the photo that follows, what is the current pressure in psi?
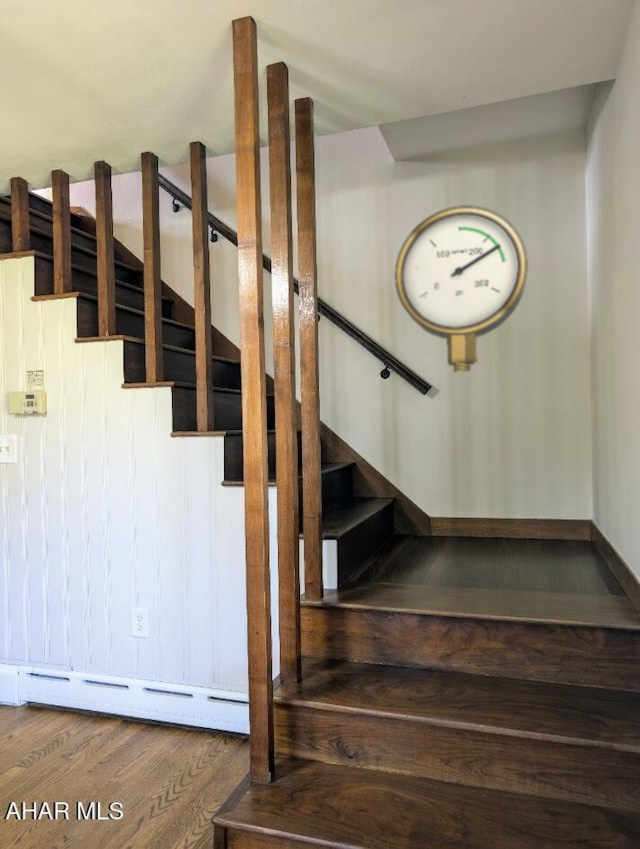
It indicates 225 psi
